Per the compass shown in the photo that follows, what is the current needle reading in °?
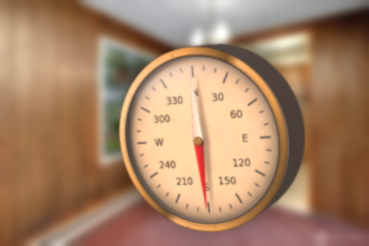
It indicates 180 °
